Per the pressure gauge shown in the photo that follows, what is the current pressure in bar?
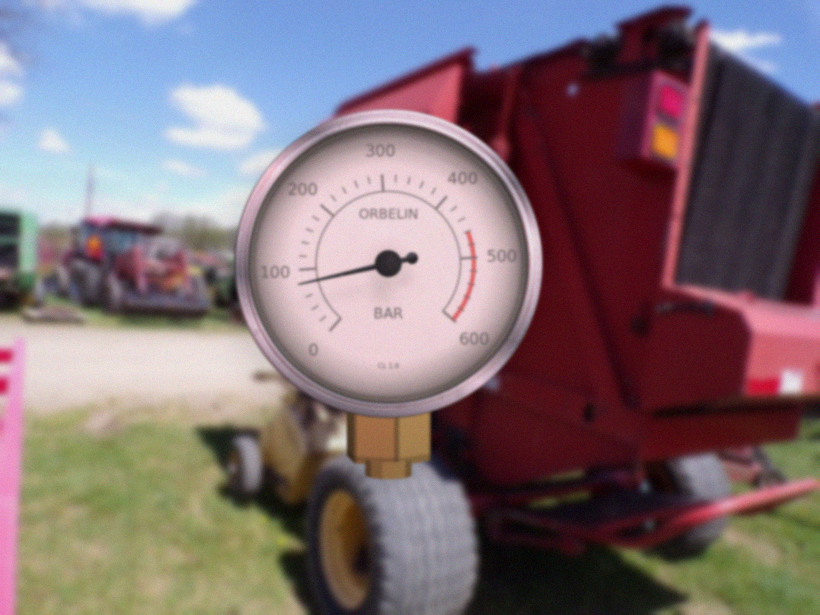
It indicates 80 bar
